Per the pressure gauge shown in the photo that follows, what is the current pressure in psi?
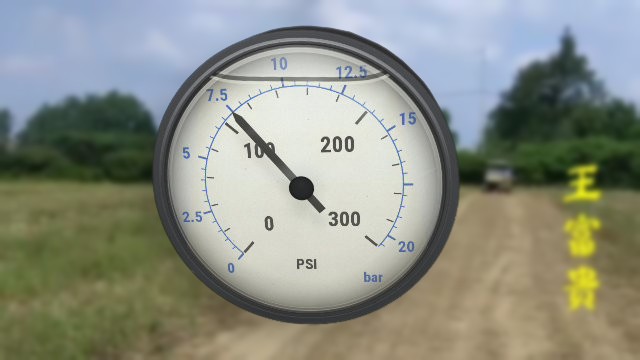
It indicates 110 psi
